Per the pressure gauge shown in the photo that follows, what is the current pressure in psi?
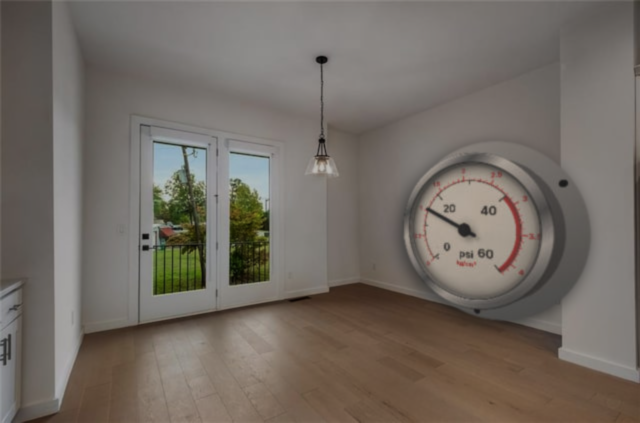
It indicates 15 psi
